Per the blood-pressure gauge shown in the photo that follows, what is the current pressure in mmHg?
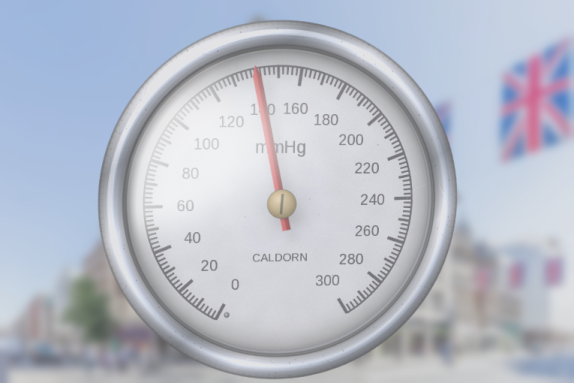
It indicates 140 mmHg
